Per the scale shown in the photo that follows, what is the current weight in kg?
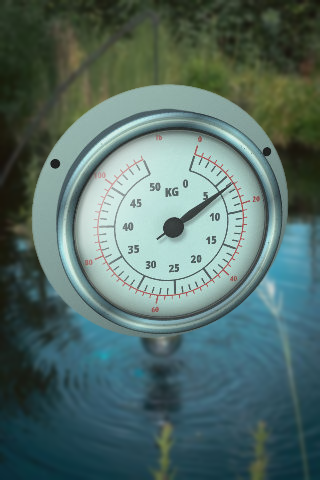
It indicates 6 kg
